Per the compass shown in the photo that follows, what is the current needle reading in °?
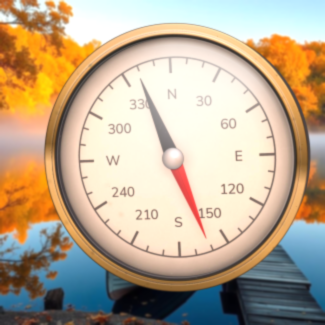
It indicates 160 °
